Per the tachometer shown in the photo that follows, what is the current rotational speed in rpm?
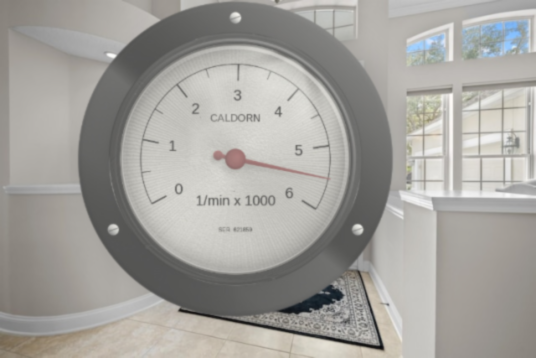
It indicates 5500 rpm
